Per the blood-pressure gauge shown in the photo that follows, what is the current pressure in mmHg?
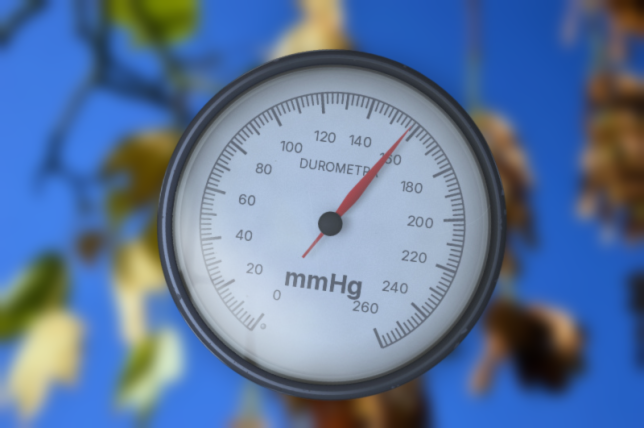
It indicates 158 mmHg
